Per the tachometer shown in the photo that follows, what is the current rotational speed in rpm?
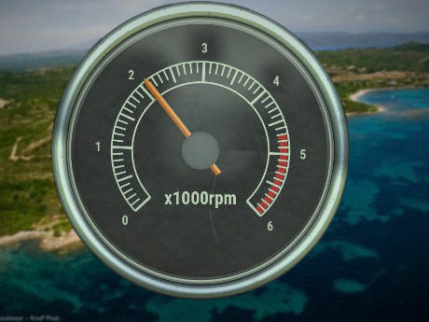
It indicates 2100 rpm
